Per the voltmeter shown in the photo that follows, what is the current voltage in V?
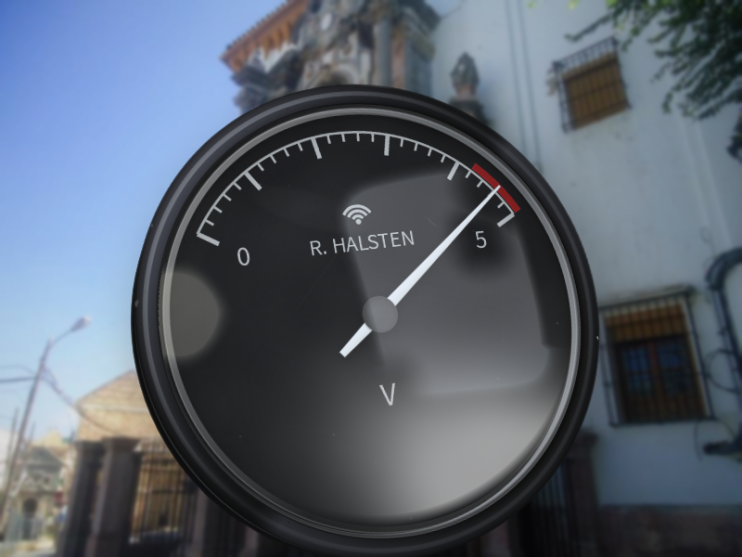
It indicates 4.6 V
